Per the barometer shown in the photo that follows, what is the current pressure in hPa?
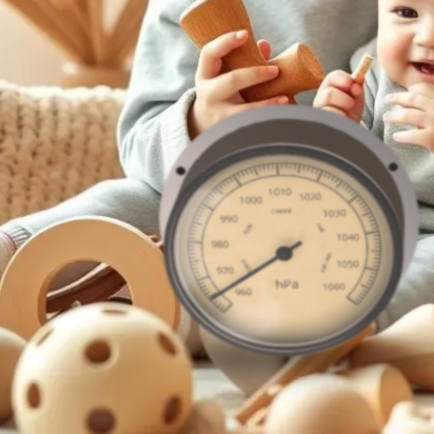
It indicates 965 hPa
